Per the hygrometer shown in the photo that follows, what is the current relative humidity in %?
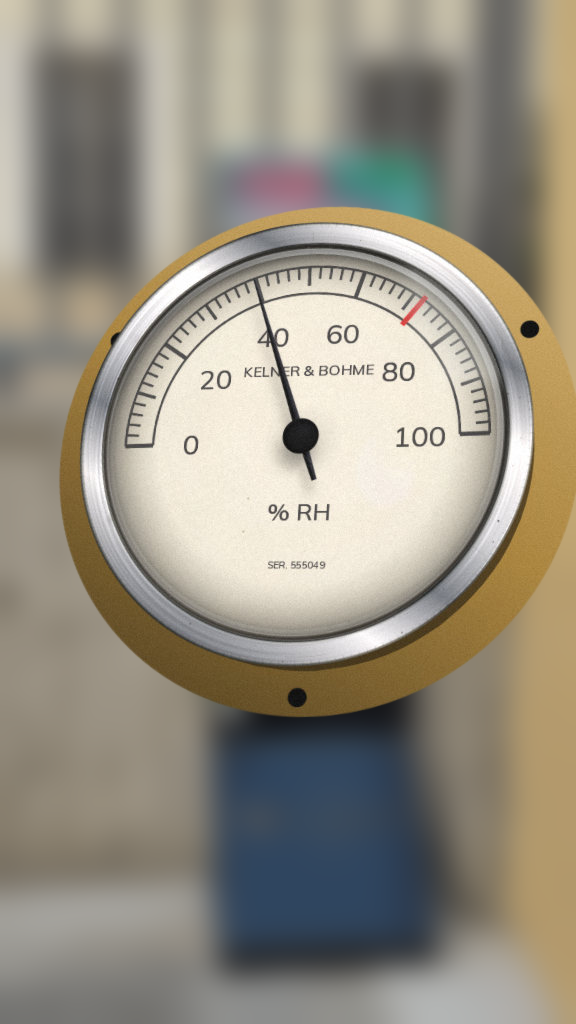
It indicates 40 %
